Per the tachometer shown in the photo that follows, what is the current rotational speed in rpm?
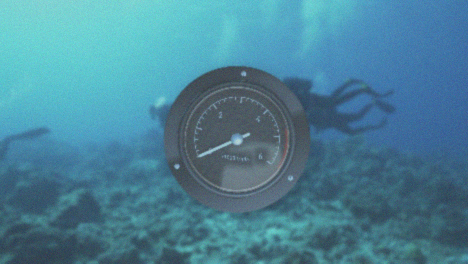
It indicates 0 rpm
